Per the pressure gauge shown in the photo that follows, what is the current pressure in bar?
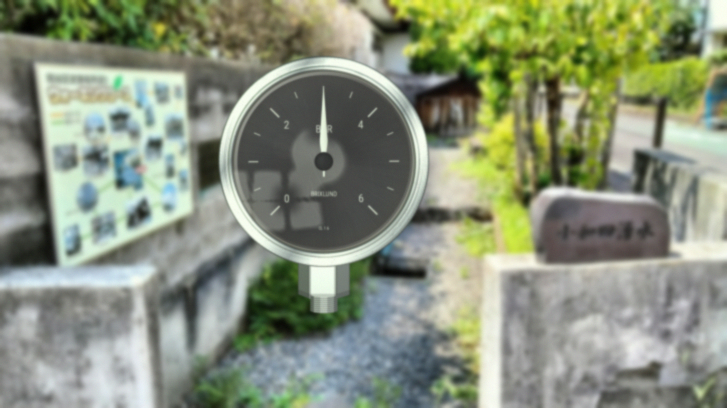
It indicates 3 bar
